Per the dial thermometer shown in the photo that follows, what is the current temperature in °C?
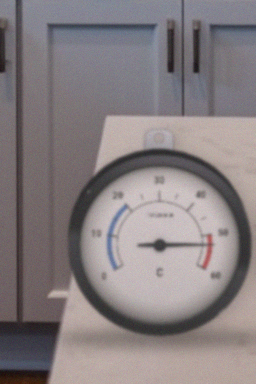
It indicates 52.5 °C
